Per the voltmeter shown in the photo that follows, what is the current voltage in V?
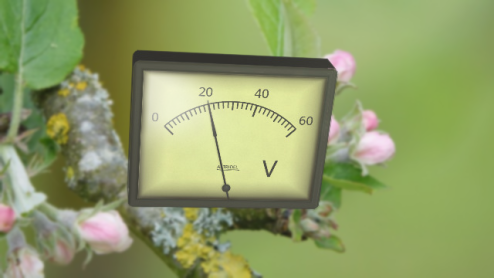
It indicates 20 V
